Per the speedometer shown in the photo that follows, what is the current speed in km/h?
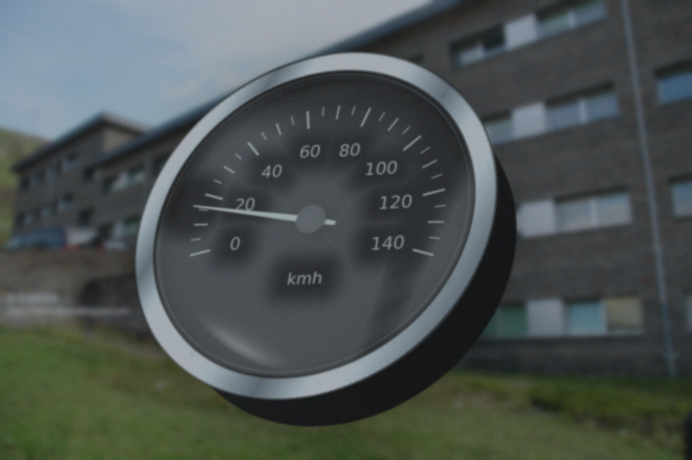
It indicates 15 km/h
